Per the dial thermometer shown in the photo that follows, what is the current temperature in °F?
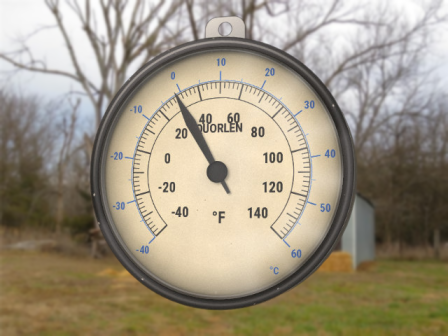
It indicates 30 °F
